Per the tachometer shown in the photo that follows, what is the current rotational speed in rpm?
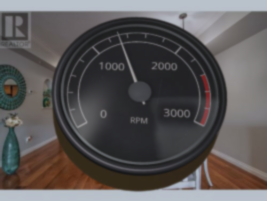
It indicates 1300 rpm
